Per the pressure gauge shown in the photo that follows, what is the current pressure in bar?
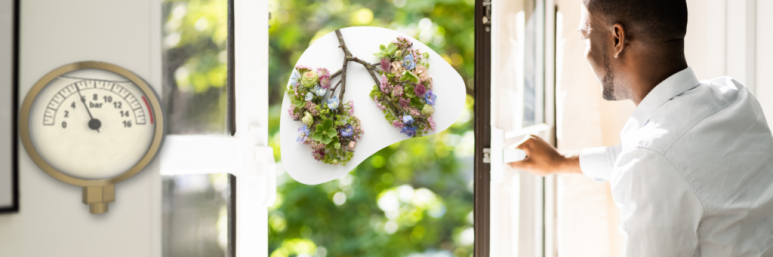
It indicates 6 bar
